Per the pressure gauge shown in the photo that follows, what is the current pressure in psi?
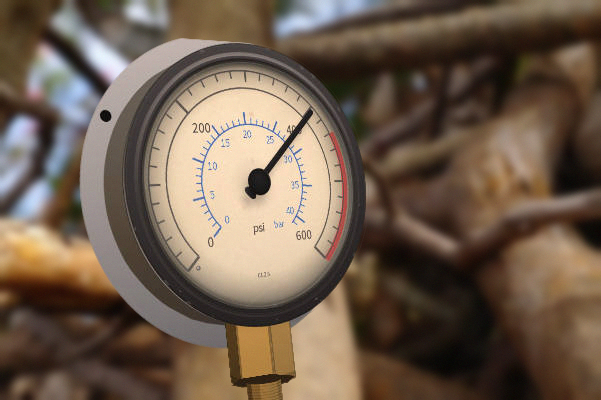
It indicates 400 psi
